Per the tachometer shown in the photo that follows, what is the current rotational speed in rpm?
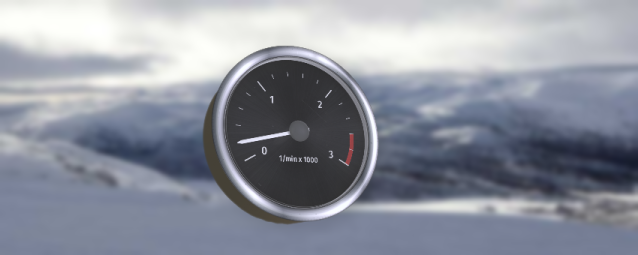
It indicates 200 rpm
